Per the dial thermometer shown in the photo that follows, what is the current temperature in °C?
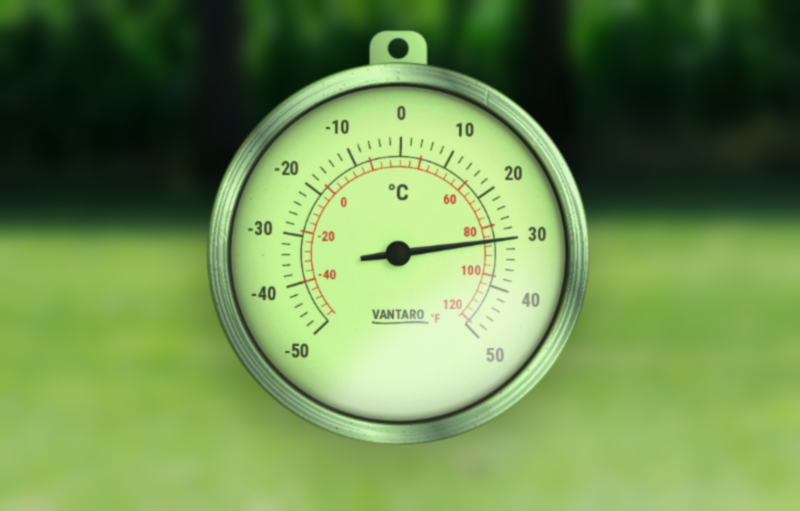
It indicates 30 °C
